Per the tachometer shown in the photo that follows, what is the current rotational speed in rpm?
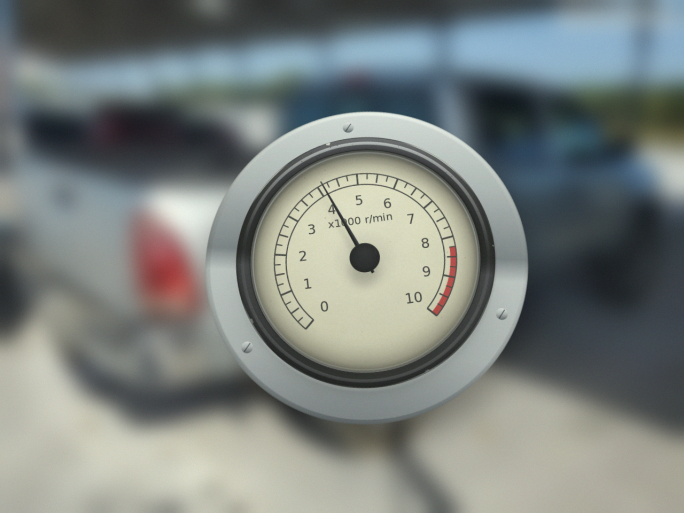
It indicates 4125 rpm
